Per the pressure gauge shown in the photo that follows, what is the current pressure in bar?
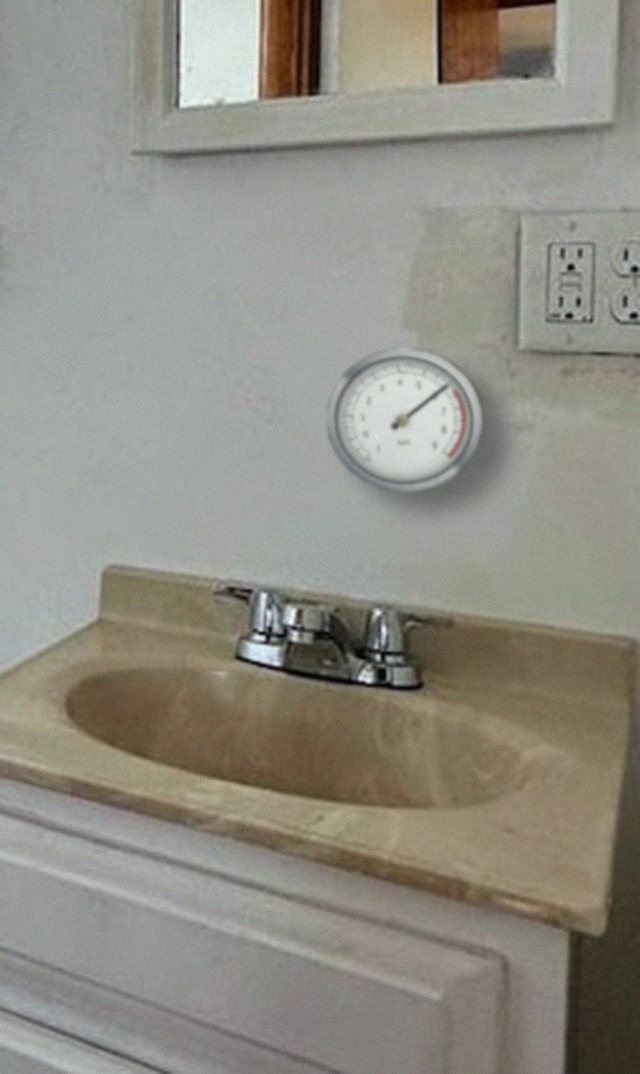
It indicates 6 bar
